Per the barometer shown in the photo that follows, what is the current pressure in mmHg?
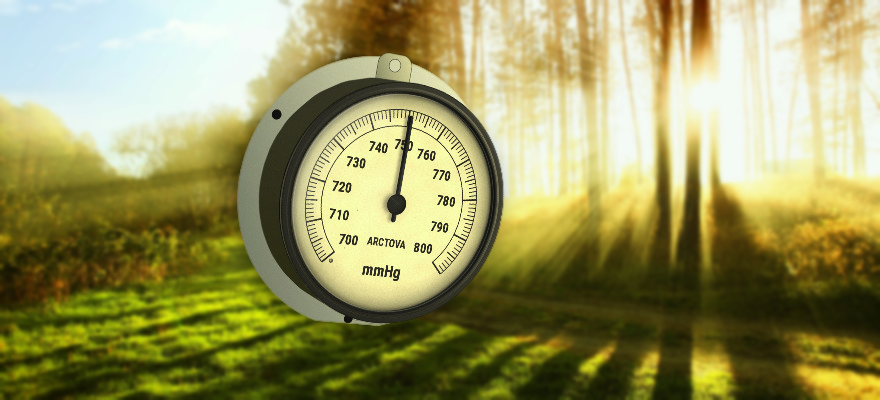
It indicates 750 mmHg
